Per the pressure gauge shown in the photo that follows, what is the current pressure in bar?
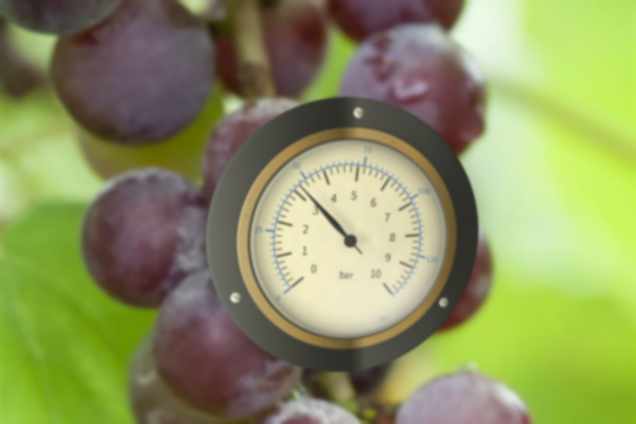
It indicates 3.2 bar
